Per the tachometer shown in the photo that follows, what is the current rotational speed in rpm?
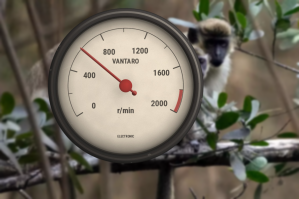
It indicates 600 rpm
